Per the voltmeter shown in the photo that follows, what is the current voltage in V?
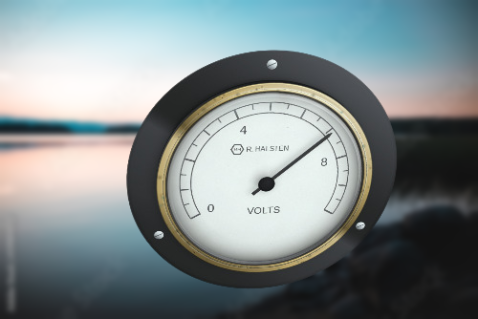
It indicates 7 V
